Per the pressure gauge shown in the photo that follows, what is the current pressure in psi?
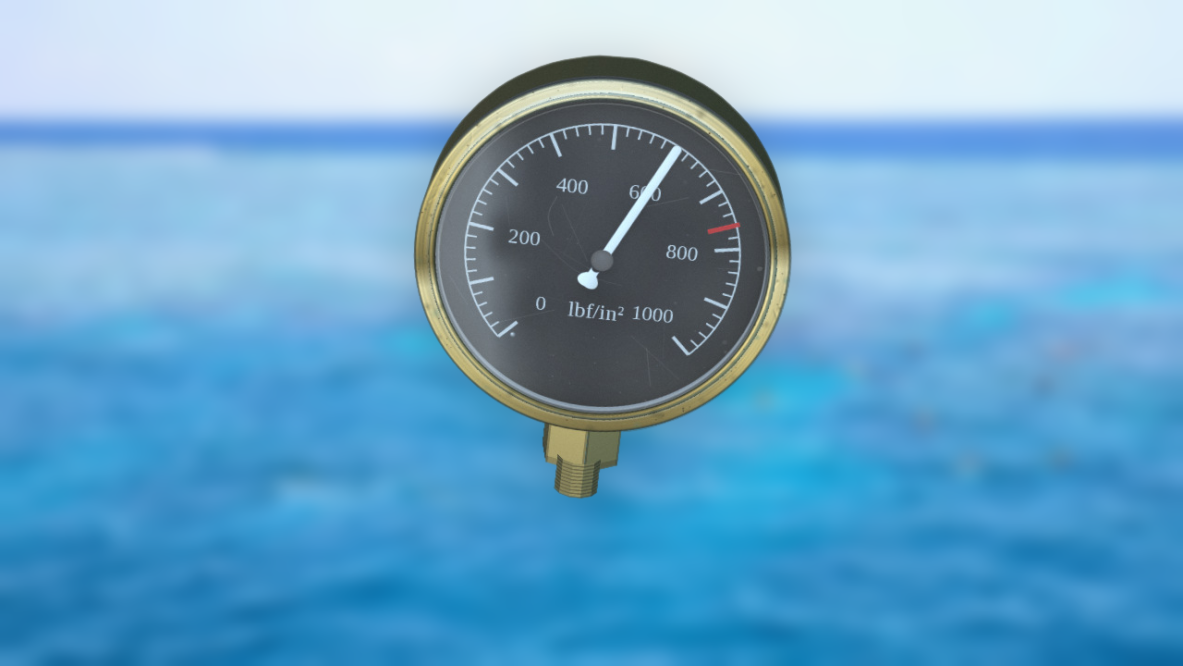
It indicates 600 psi
